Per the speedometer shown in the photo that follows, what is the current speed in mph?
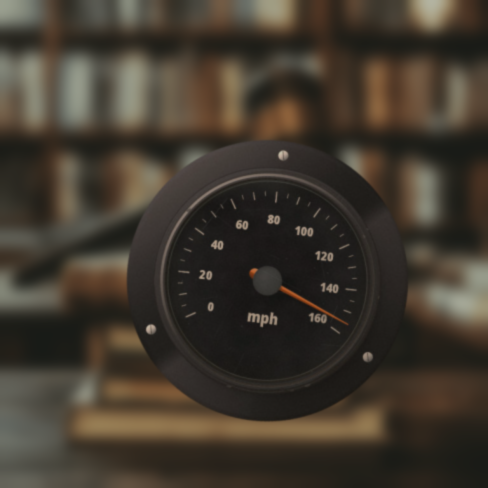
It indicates 155 mph
